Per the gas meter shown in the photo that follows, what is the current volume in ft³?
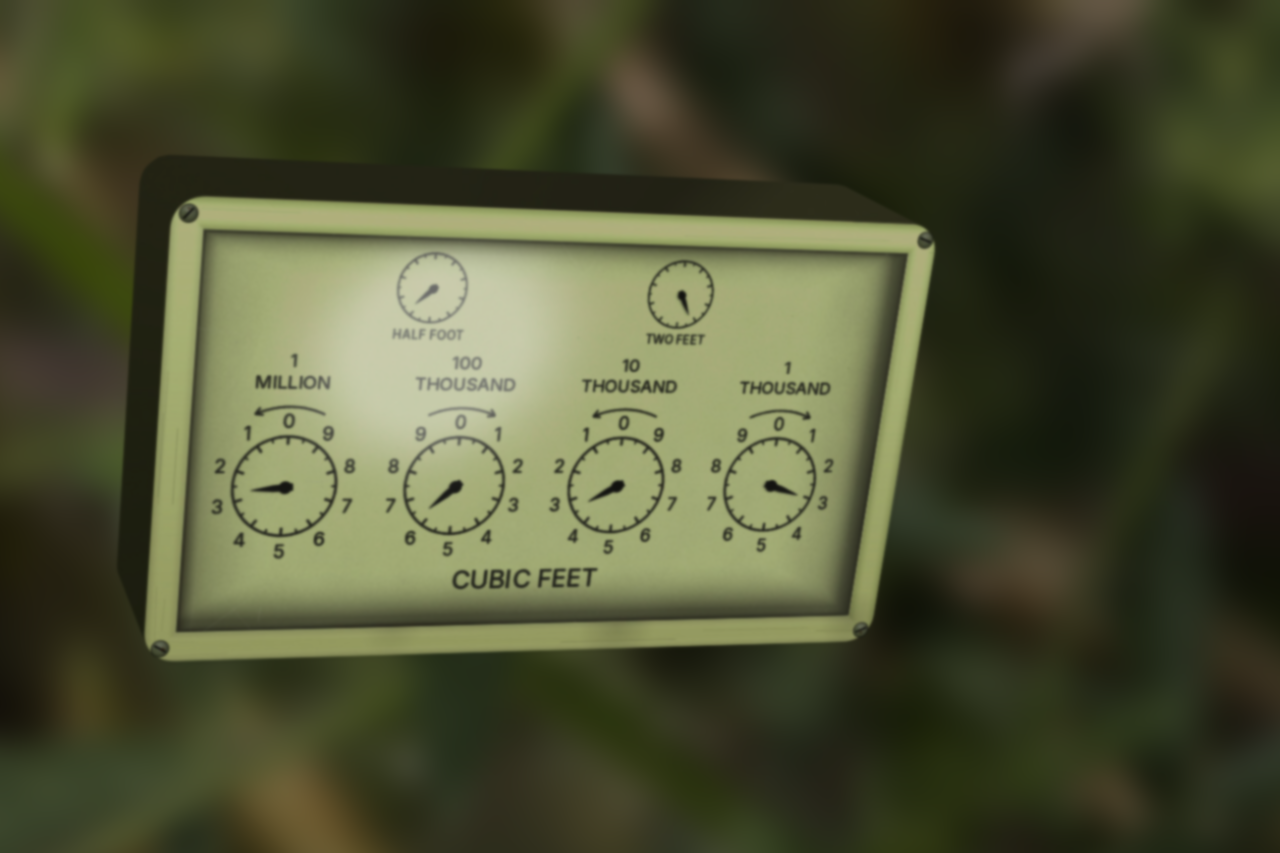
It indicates 263300 ft³
